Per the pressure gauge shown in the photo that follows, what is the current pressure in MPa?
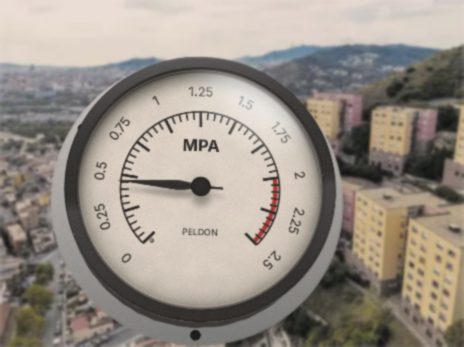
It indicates 0.45 MPa
